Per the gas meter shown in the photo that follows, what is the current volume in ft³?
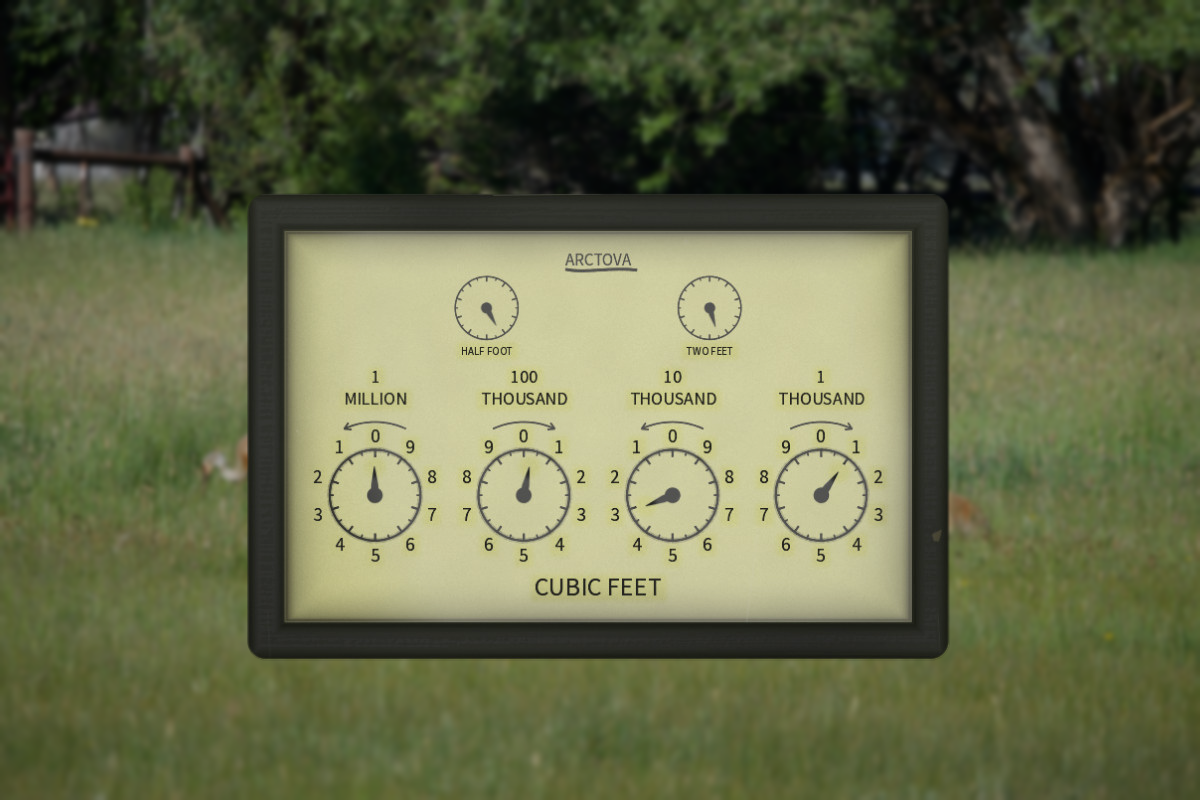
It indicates 3100 ft³
